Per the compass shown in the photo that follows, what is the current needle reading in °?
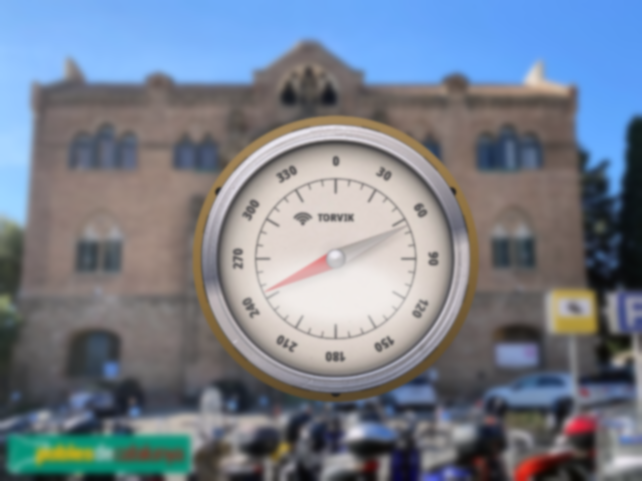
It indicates 245 °
